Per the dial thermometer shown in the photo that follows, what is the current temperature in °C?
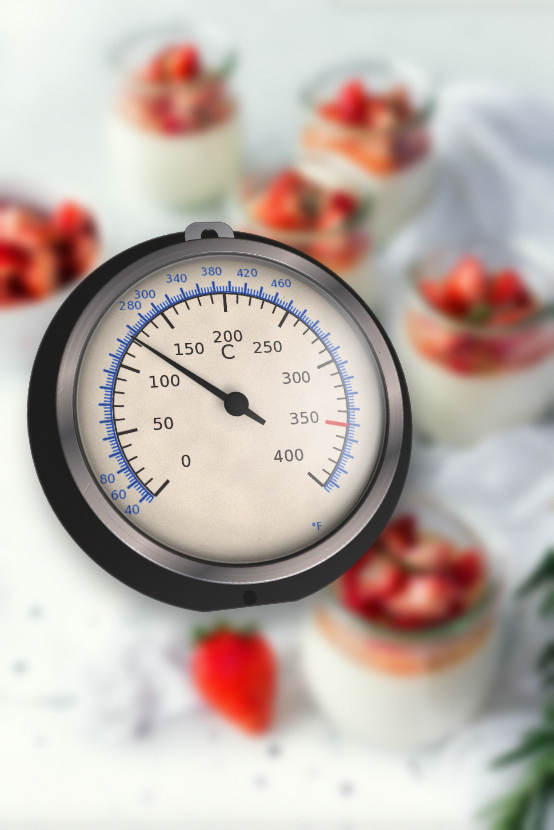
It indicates 120 °C
